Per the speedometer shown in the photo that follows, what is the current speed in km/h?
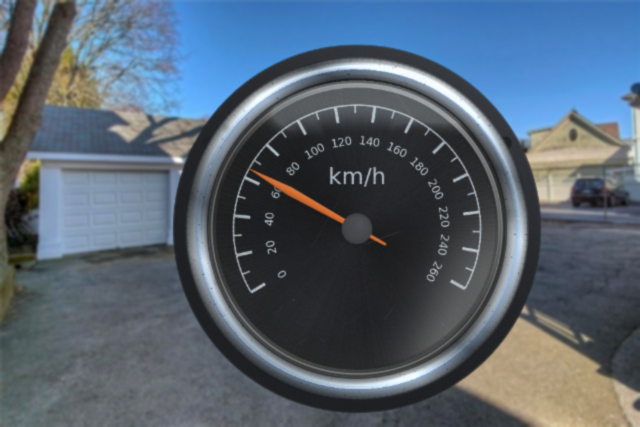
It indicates 65 km/h
